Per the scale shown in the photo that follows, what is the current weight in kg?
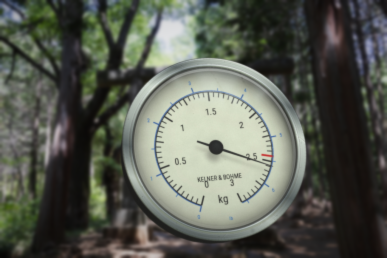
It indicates 2.55 kg
